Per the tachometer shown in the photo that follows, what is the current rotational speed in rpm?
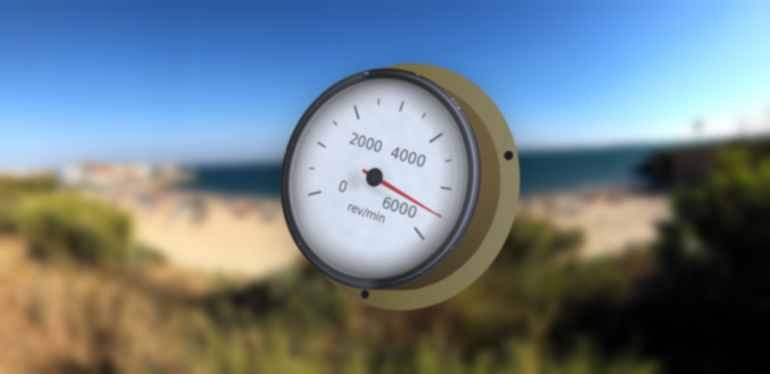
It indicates 5500 rpm
